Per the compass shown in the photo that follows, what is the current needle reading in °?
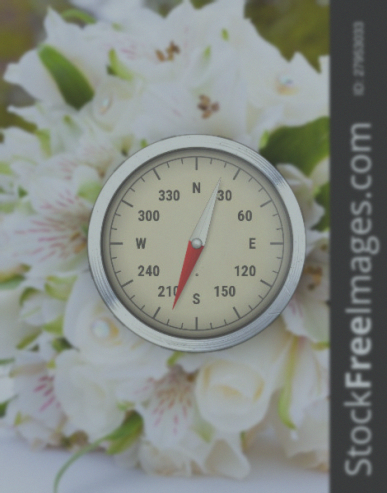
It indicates 200 °
